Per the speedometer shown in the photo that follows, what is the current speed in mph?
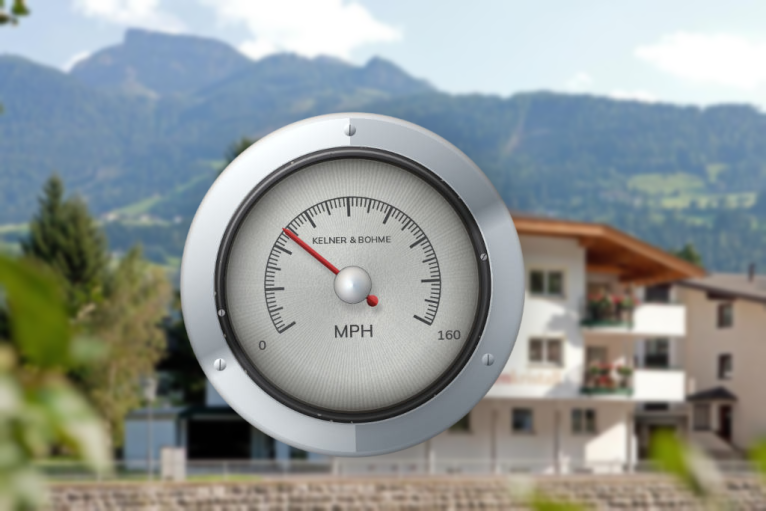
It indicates 48 mph
